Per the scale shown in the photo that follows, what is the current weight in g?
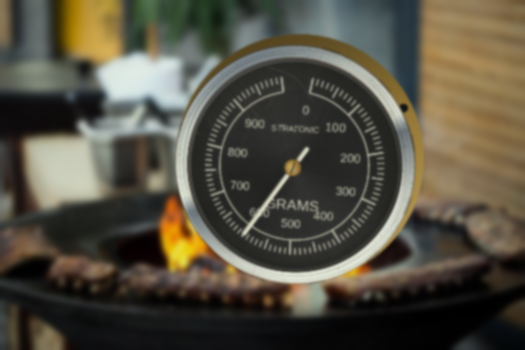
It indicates 600 g
